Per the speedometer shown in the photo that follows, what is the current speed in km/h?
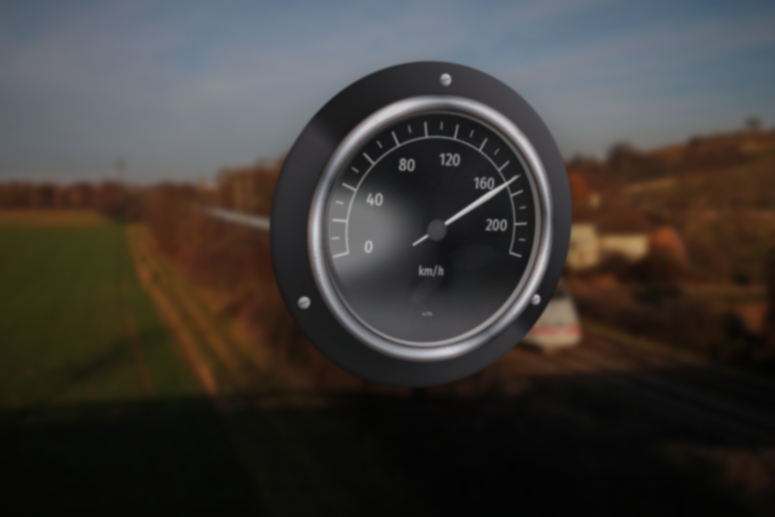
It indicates 170 km/h
